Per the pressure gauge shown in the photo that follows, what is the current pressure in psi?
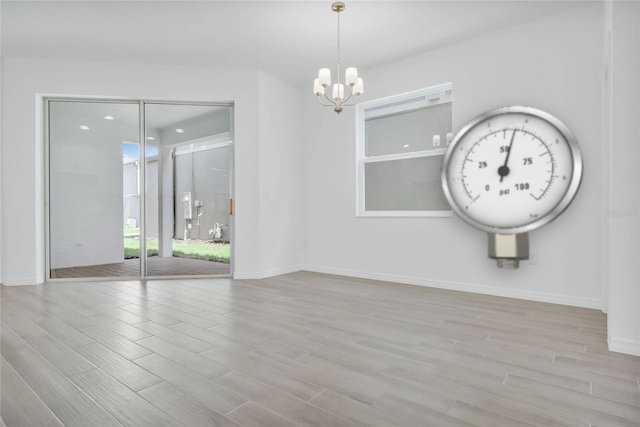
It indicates 55 psi
